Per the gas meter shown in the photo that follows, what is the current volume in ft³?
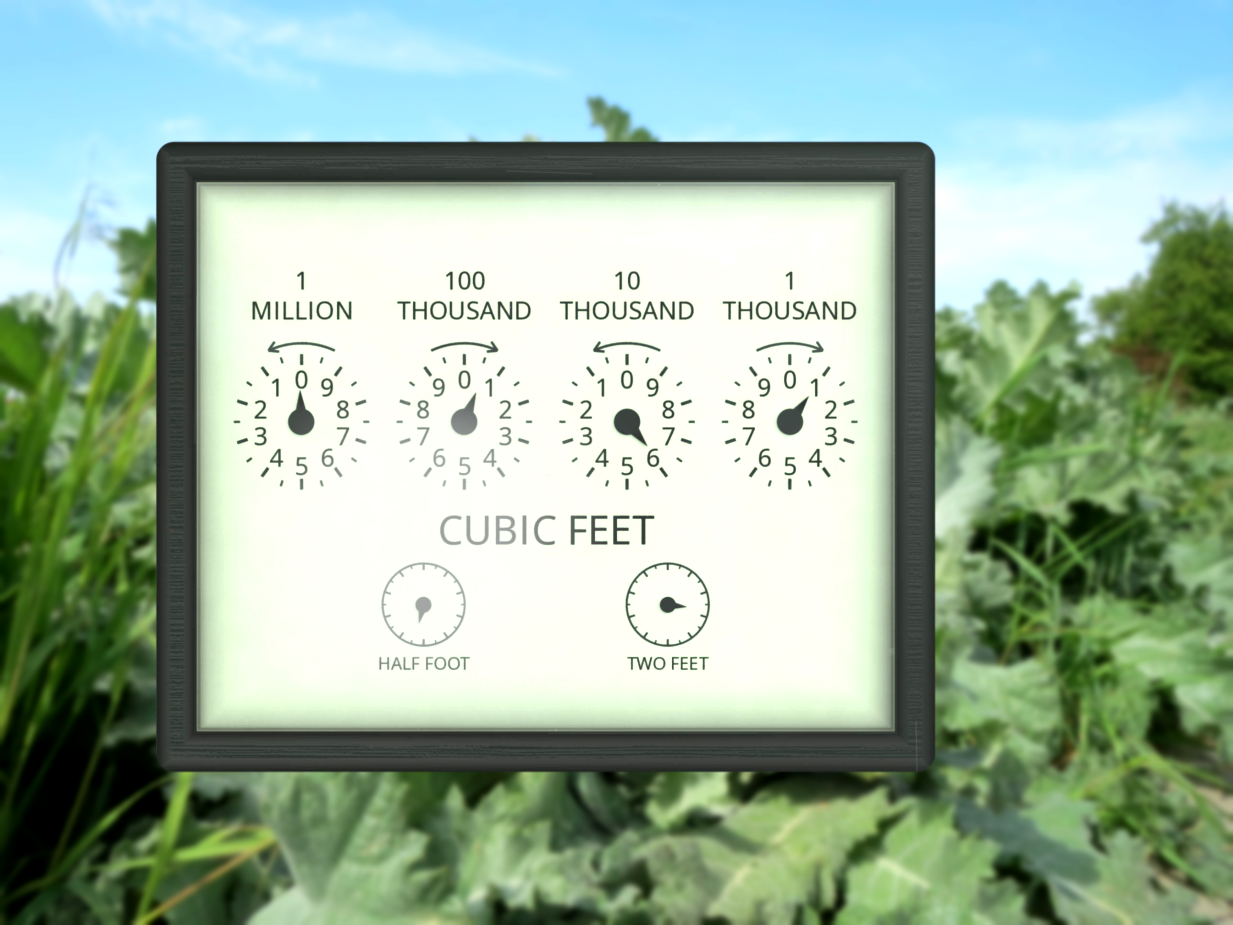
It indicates 6100 ft³
